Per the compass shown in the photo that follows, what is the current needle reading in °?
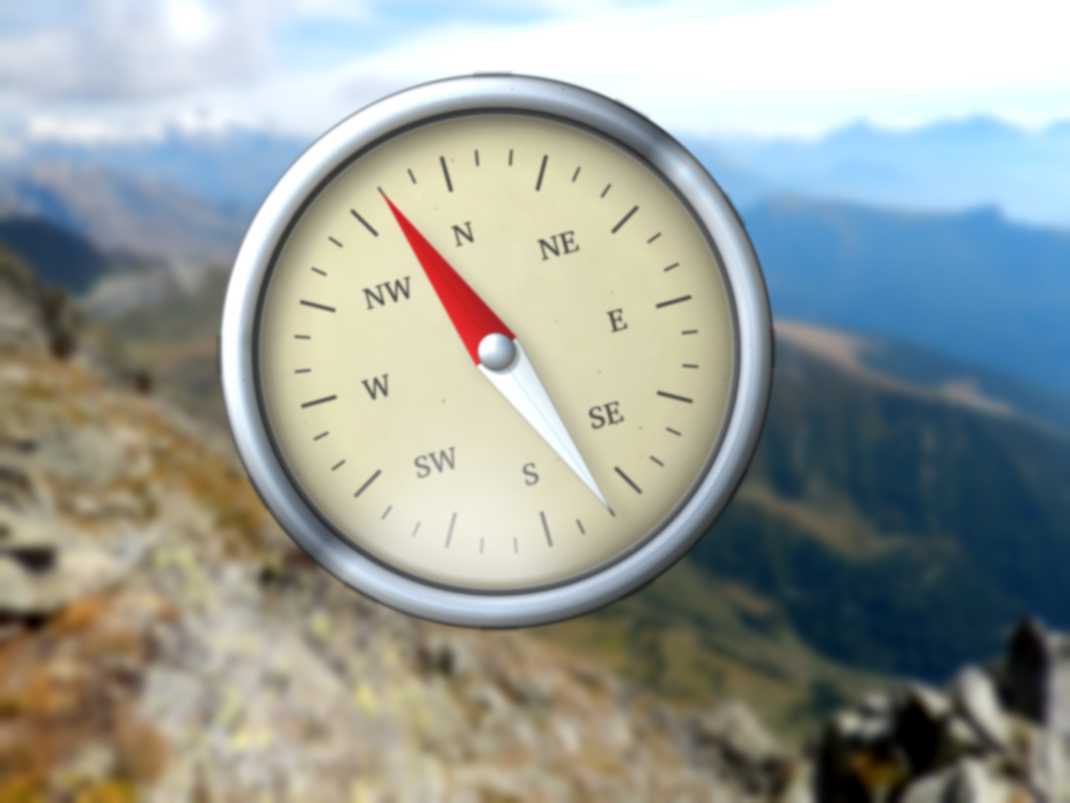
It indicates 340 °
